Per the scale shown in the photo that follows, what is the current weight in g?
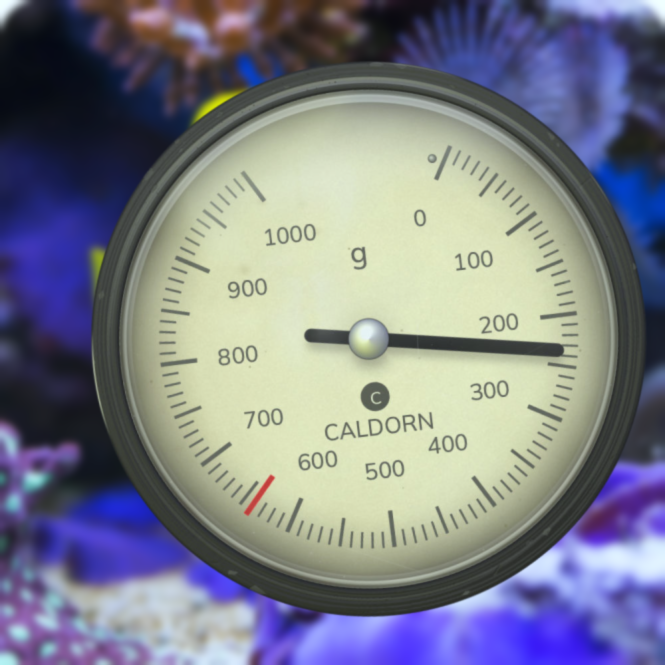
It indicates 235 g
